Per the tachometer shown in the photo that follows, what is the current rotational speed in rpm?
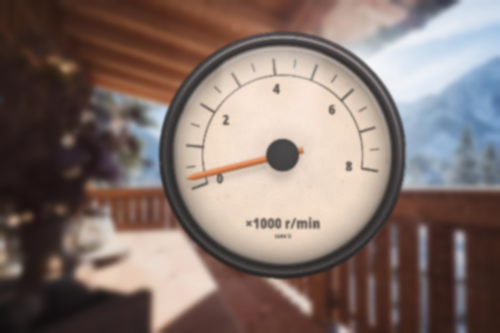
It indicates 250 rpm
